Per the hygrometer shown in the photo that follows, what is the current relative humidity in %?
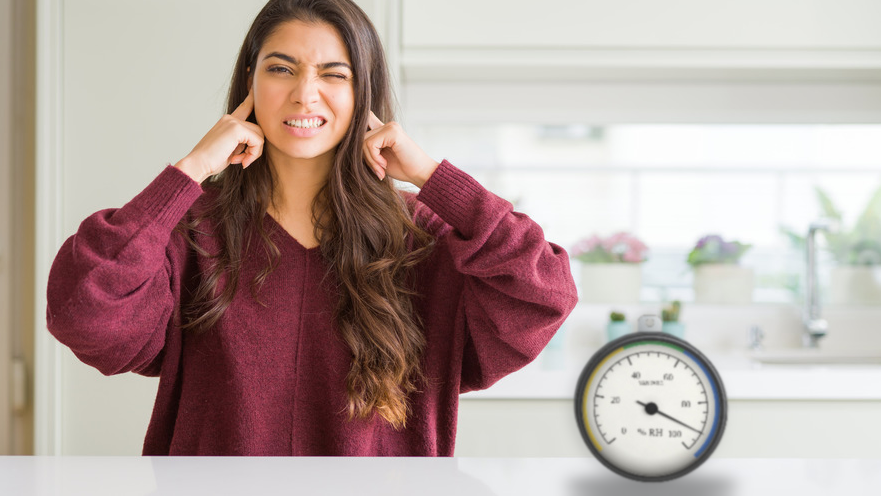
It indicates 92 %
